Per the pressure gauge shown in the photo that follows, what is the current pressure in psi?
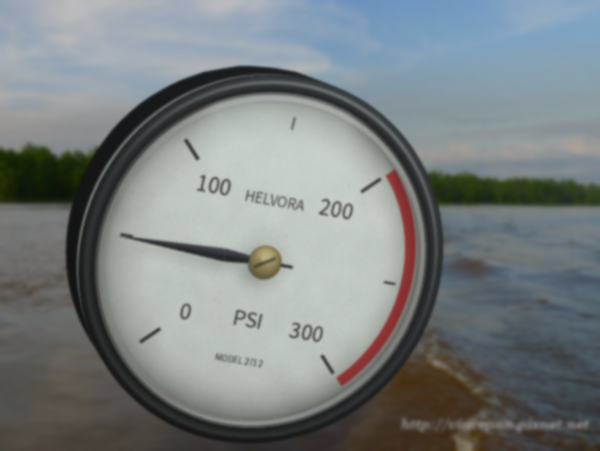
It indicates 50 psi
